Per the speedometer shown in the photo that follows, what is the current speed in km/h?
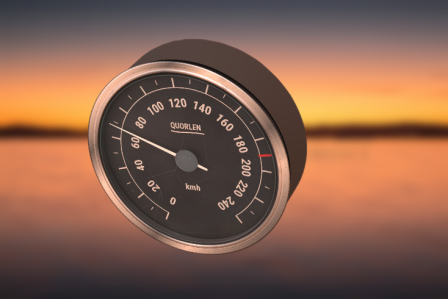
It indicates 70 km/h
